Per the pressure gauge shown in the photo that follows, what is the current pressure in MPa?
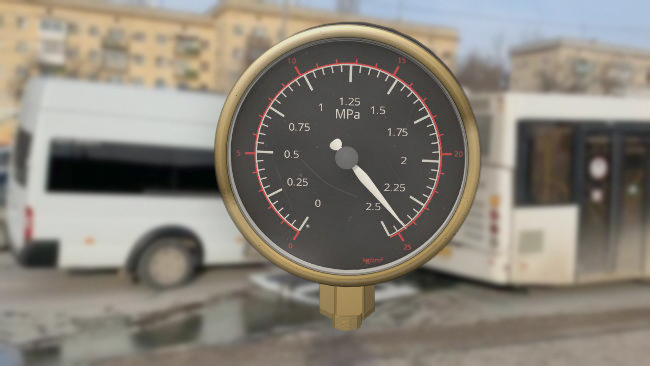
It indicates 2.4 MPa
